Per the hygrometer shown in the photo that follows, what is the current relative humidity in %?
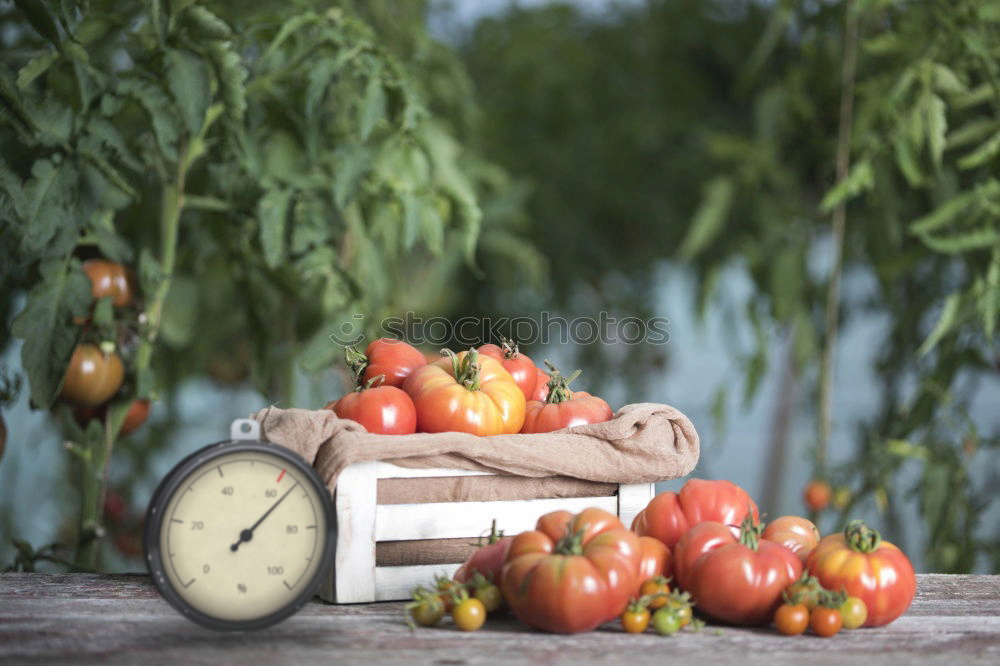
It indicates 65 %
